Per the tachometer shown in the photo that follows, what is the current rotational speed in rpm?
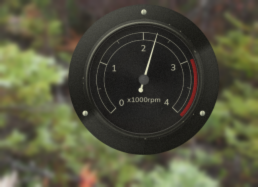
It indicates 2250 rpm
